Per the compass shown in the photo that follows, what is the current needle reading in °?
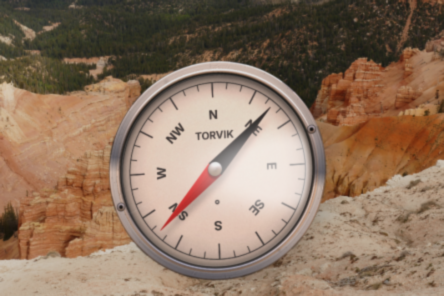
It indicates 225 °
